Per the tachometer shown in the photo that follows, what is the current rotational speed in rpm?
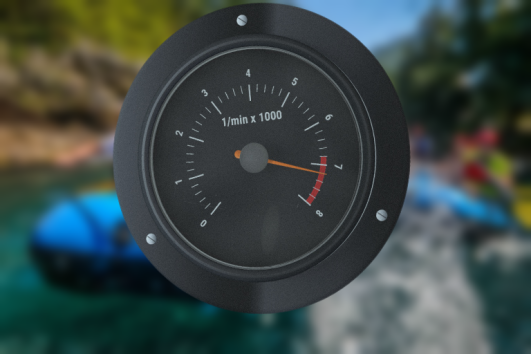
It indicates 7200 rpm
